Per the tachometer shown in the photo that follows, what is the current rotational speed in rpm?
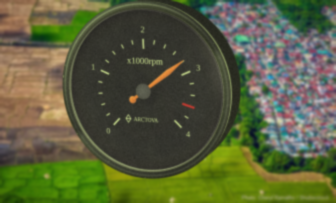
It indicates 2800 rpm
